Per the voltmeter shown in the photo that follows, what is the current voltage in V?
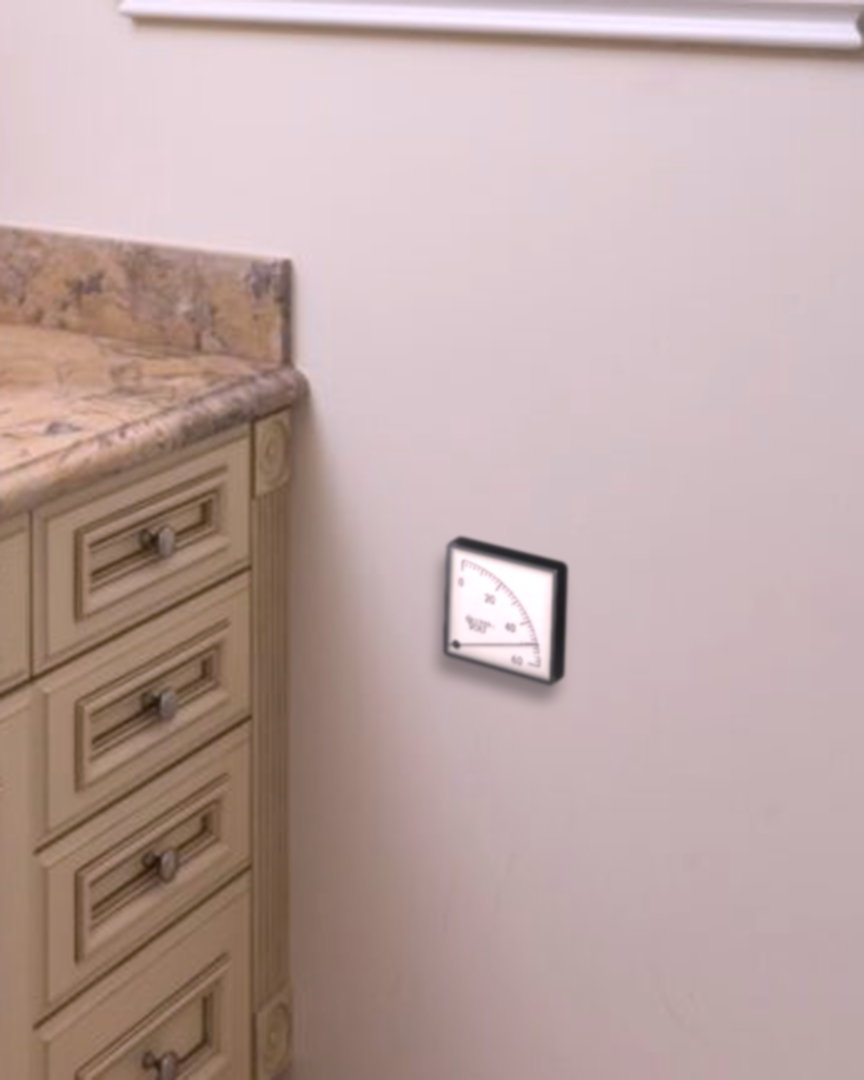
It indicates 50 V
